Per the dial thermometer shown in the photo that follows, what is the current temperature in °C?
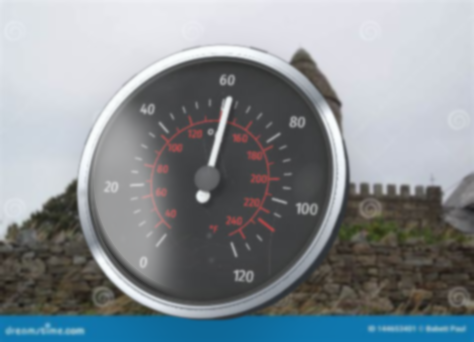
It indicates 62 °C
